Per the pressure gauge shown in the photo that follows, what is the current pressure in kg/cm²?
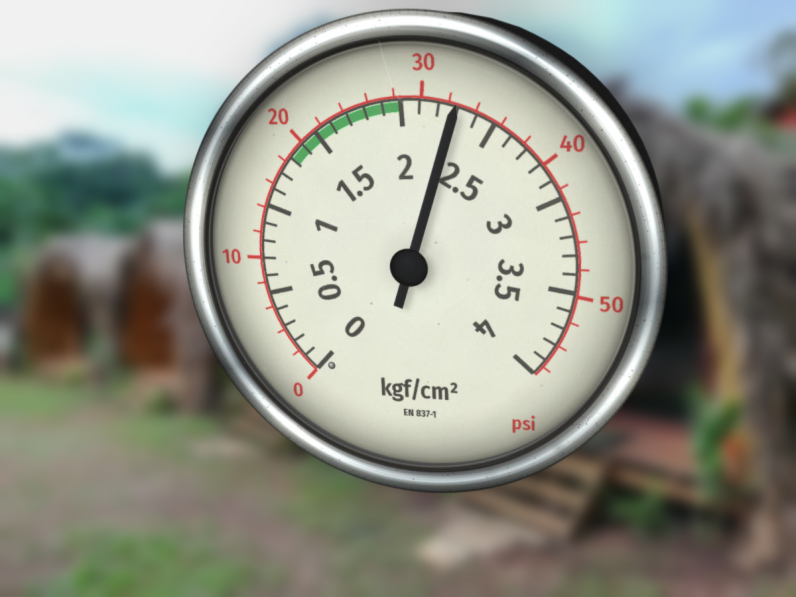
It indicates 2.3 kg/cm²
